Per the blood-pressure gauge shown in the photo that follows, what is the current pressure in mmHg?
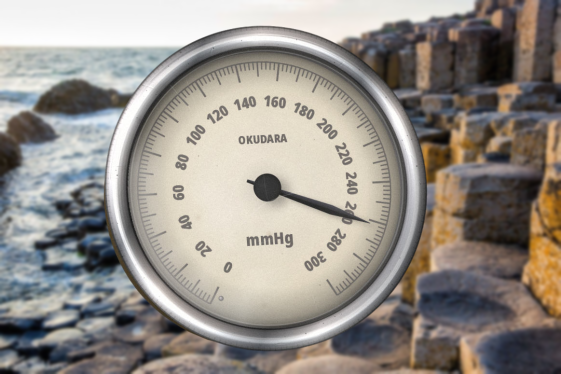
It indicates 262 mmHg
